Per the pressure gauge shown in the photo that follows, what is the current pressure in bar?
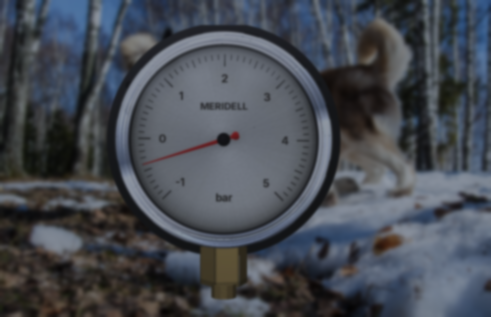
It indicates -0.4 bar
